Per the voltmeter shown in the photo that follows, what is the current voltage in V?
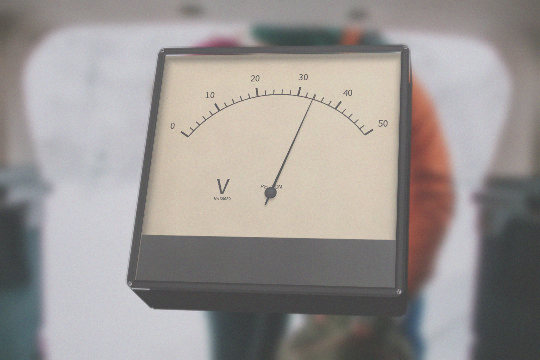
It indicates 34 V
